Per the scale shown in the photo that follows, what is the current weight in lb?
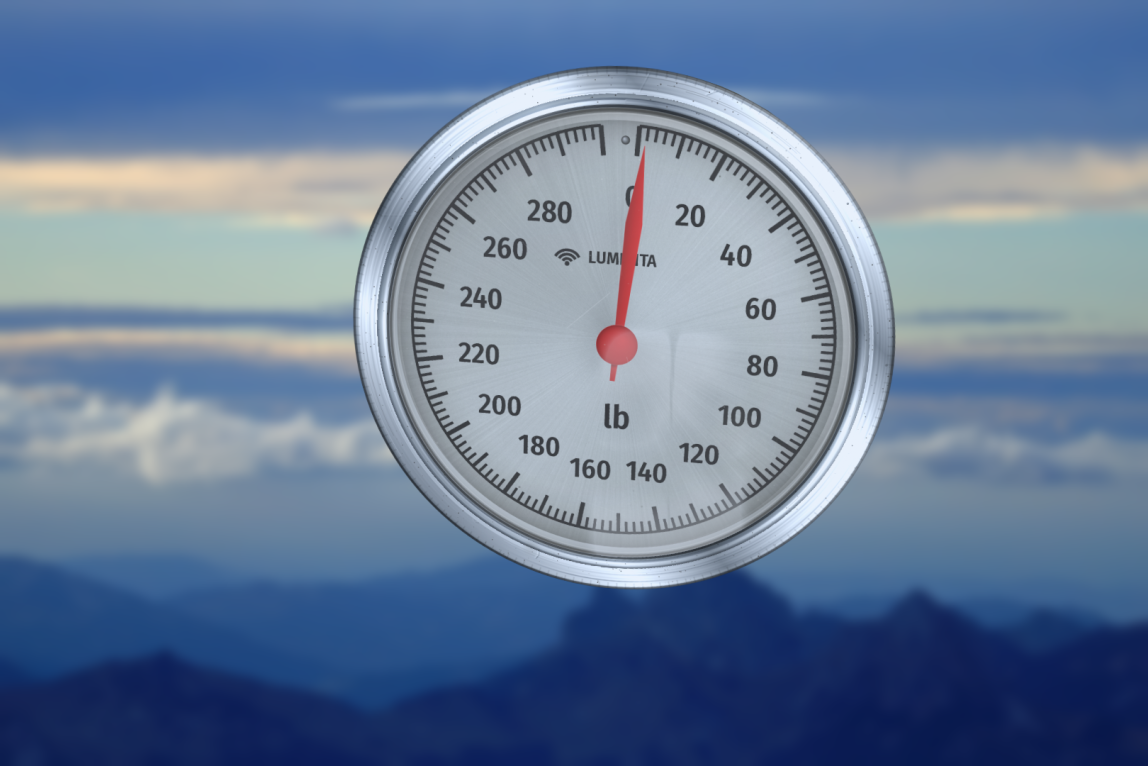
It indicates 2 lb
